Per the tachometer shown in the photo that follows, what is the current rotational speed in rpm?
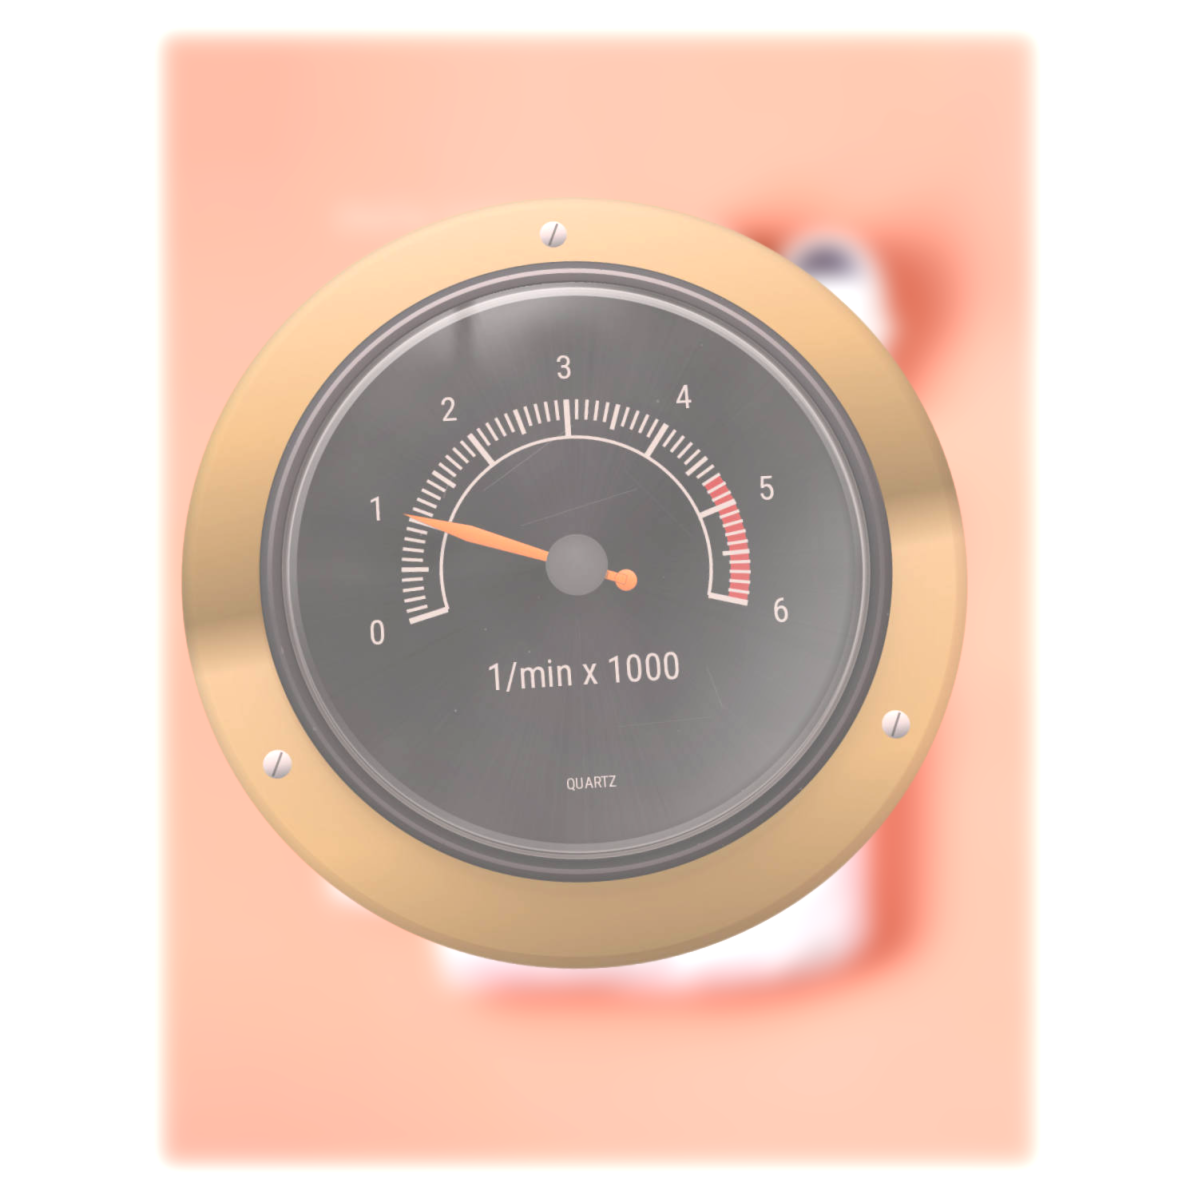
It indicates 1000 rpm
